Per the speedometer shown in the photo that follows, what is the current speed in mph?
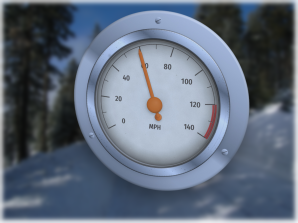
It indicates 60 mph
